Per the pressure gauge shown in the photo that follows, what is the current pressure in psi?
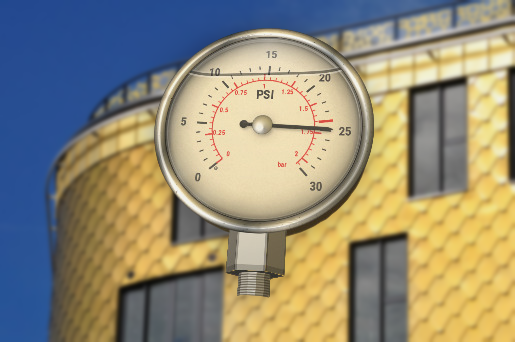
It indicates 25 psi
